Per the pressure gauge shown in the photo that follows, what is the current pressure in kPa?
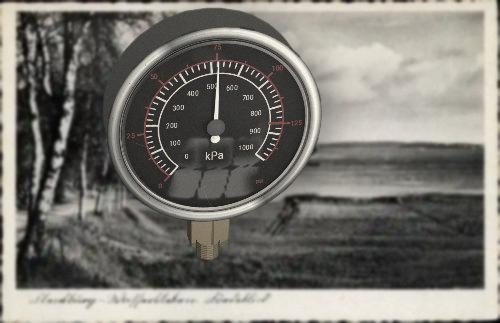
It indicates 520 kPa
